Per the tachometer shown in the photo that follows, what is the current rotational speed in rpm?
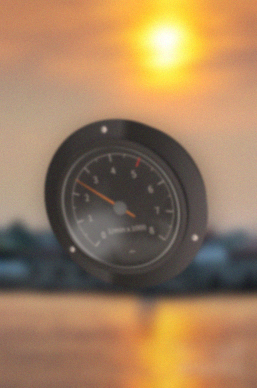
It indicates 2500 rpm
